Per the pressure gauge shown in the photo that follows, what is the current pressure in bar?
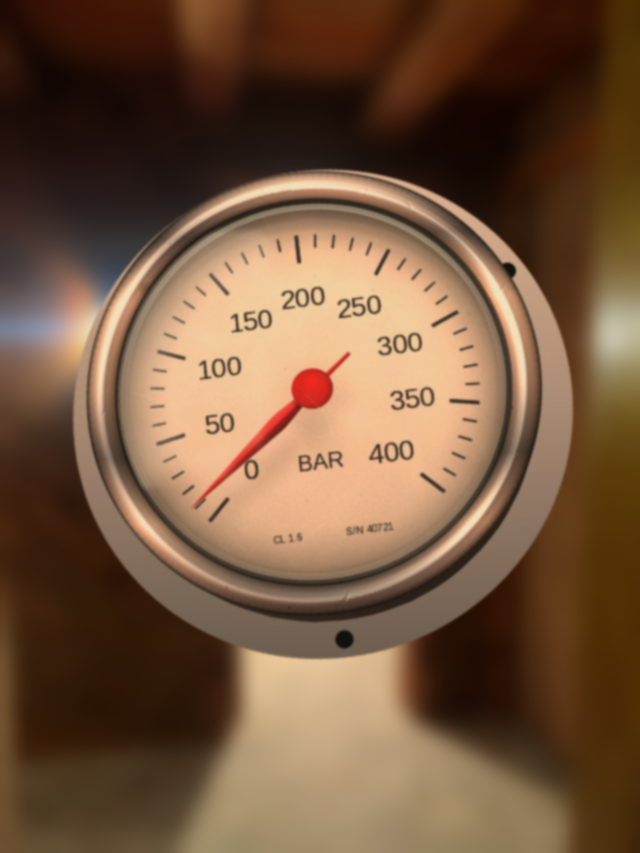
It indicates 10 bar
